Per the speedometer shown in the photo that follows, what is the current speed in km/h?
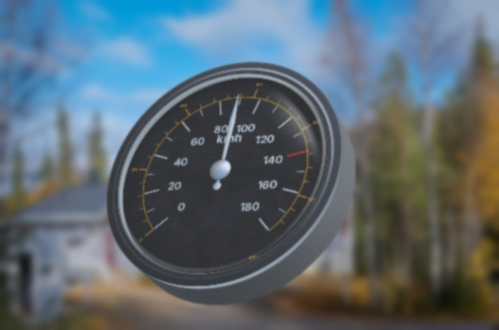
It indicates 90 km/h
